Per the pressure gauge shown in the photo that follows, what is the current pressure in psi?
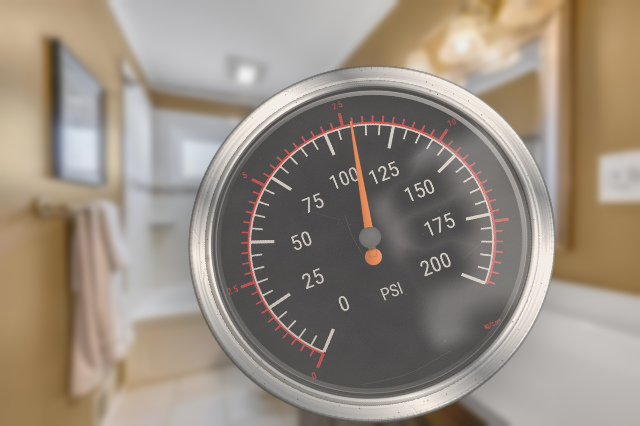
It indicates 110 psi
